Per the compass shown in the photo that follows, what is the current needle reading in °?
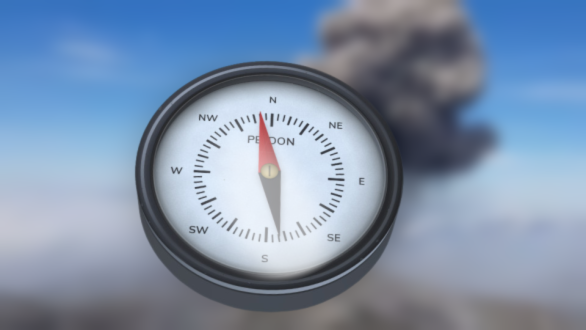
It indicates 350 °
